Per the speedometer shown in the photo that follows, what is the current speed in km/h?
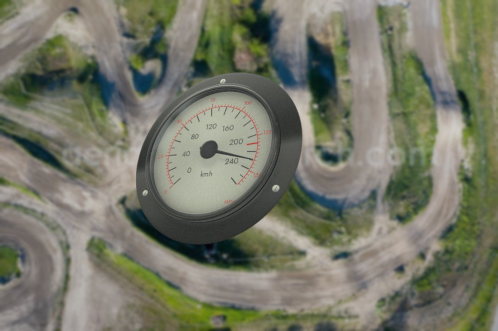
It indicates 230 km/h
